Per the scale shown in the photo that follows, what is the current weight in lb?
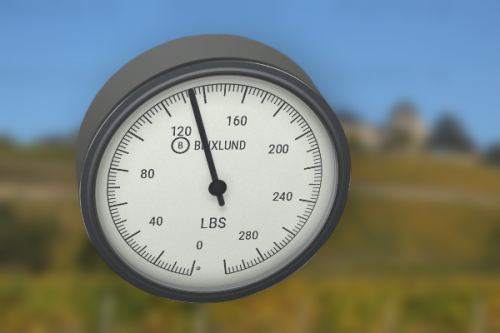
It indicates 134 lb
